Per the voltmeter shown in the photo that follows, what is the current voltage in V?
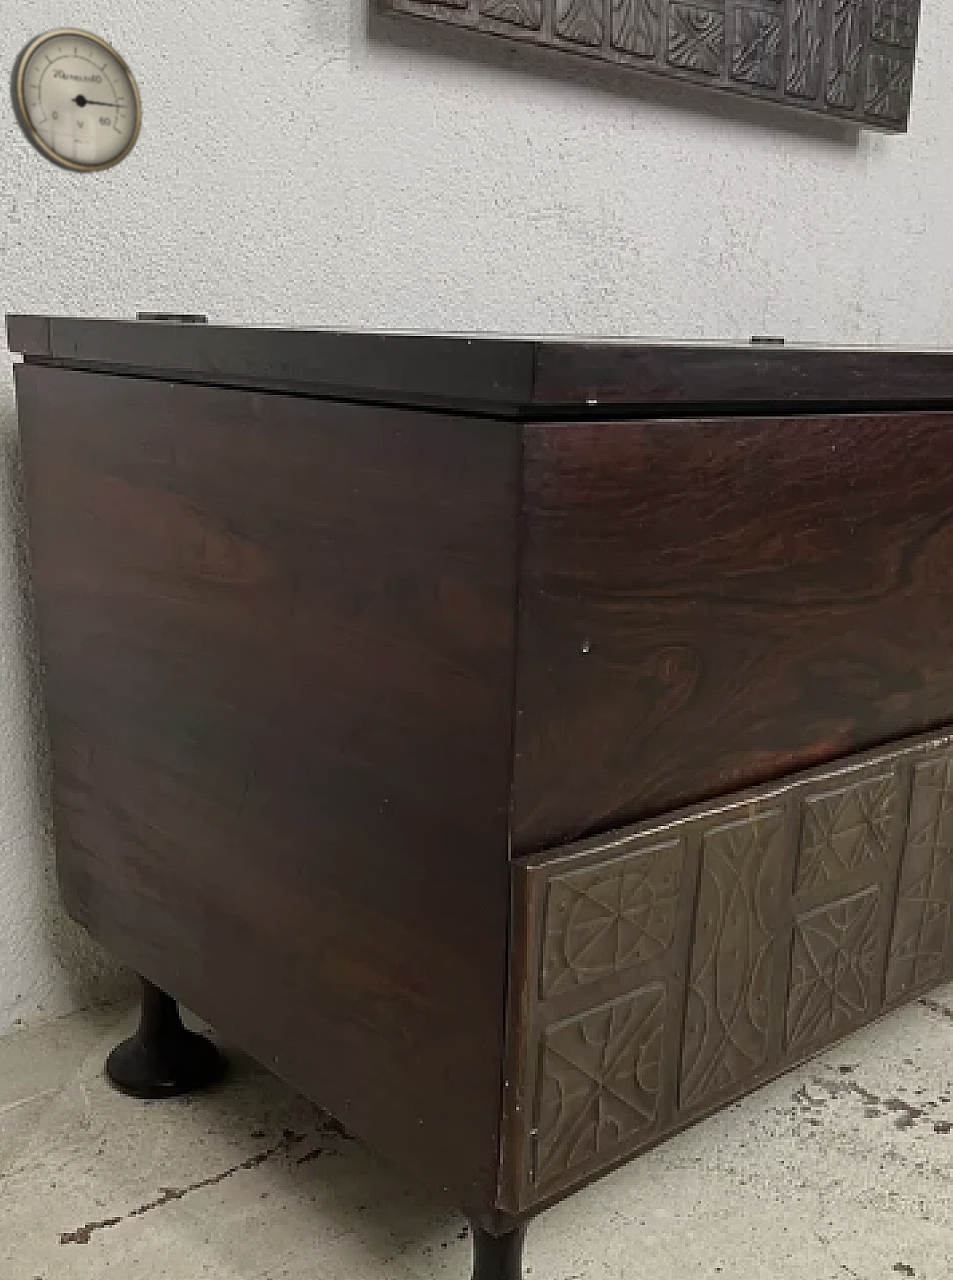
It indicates 52.5 V
